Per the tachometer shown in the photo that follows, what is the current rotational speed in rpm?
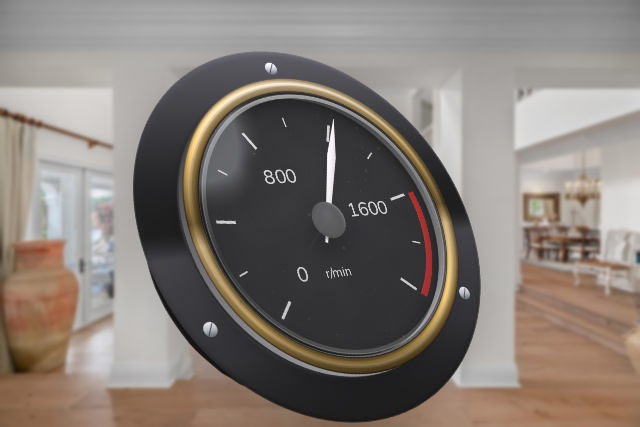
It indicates 1200 rpm
